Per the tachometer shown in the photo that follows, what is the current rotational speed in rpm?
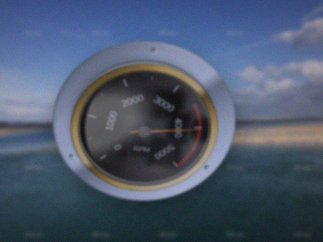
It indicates 4000 rpm
